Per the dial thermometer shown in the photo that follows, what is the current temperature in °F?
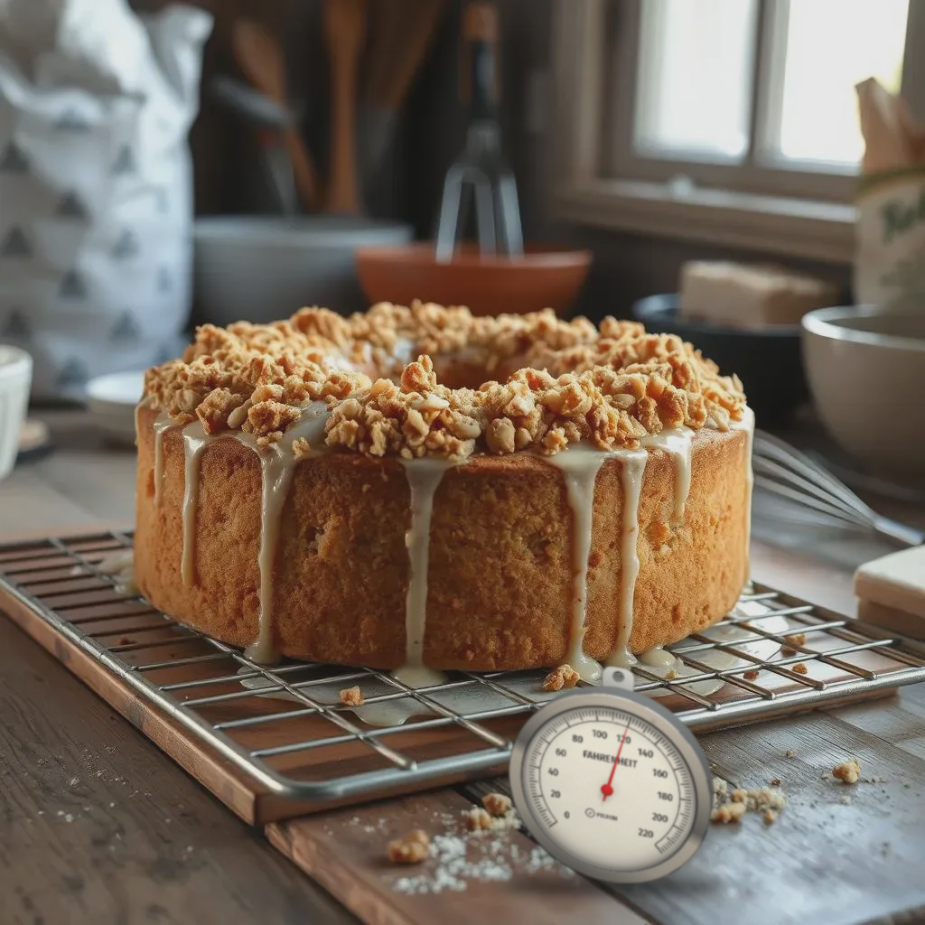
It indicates 120 °F
